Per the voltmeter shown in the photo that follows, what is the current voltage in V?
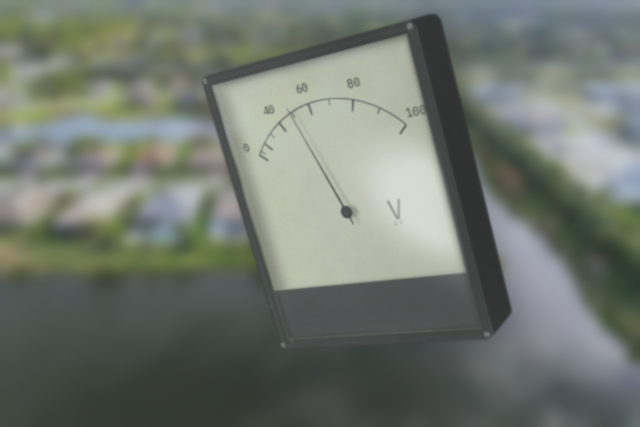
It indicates 50 V
